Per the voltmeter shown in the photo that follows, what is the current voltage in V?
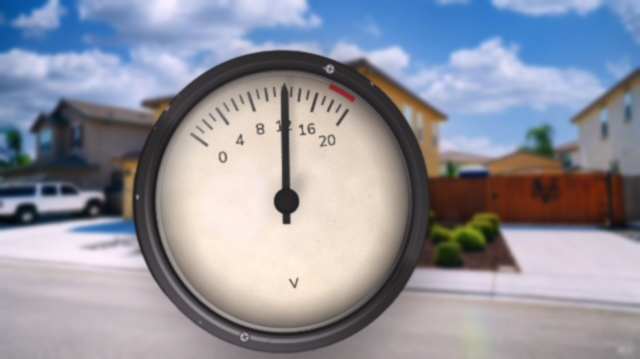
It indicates 12 V
